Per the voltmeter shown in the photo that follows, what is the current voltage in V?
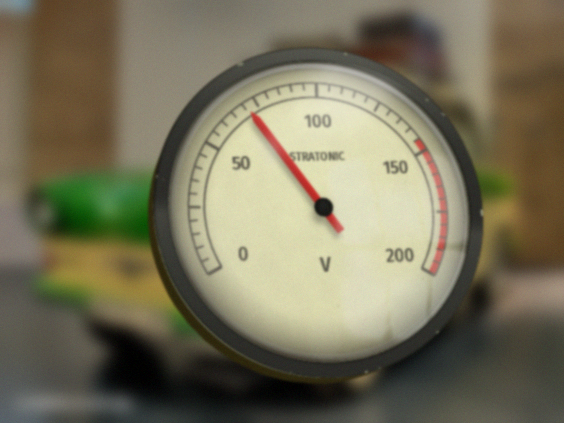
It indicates 70 V
